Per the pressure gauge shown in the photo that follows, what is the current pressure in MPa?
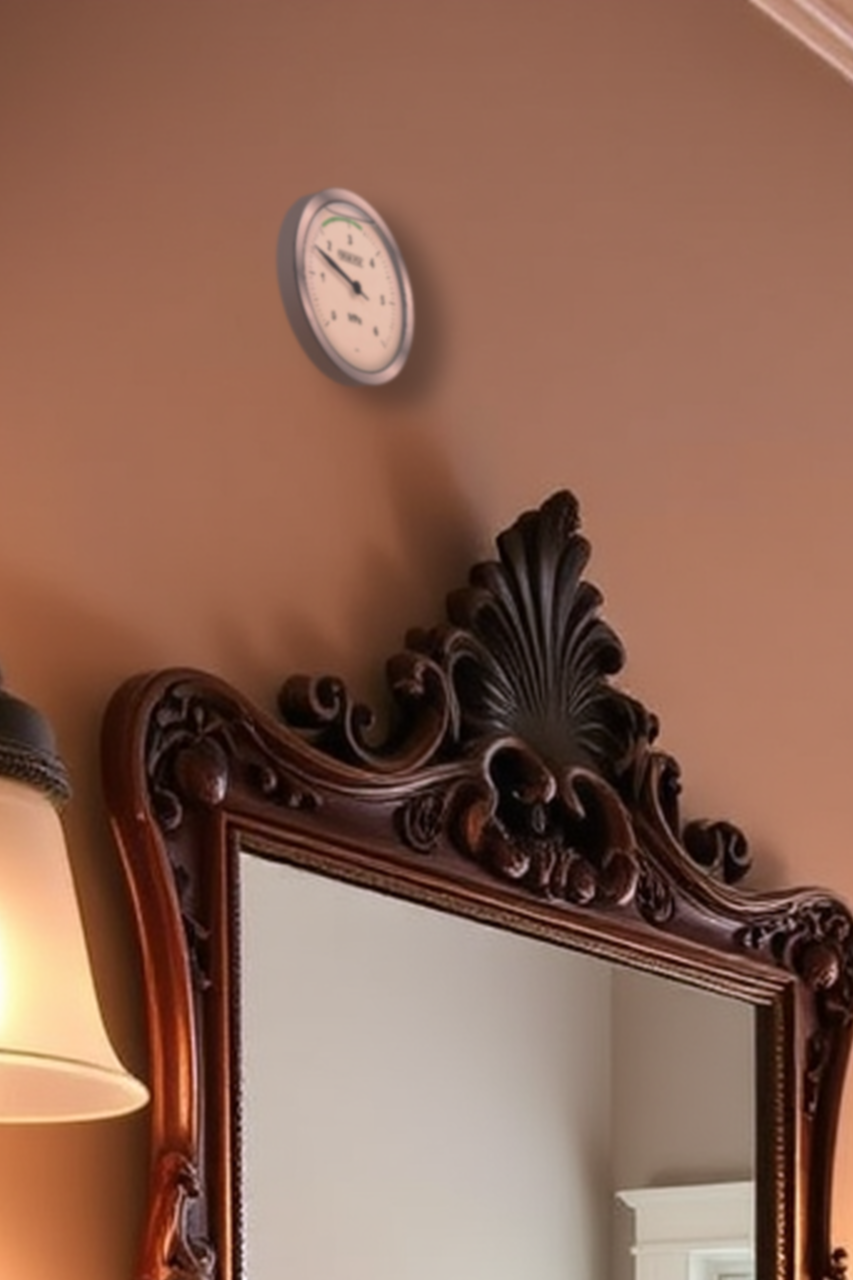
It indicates 1.5 MPa
